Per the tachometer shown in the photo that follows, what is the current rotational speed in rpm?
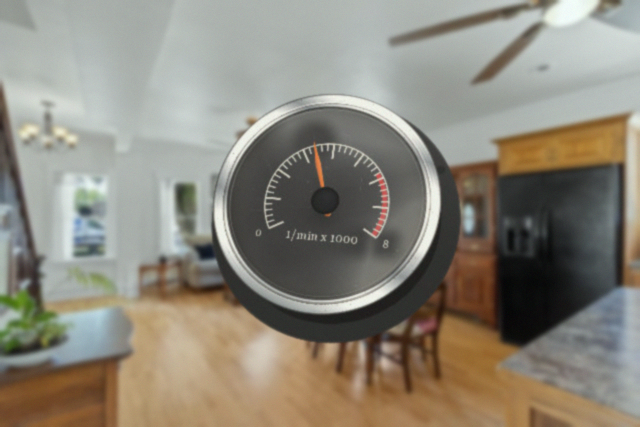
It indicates 3400 rpm
